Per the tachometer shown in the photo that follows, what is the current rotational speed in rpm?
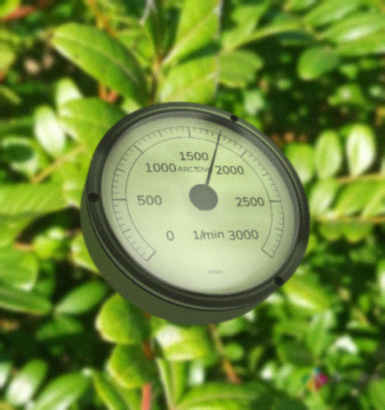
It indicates 1750 rpm
